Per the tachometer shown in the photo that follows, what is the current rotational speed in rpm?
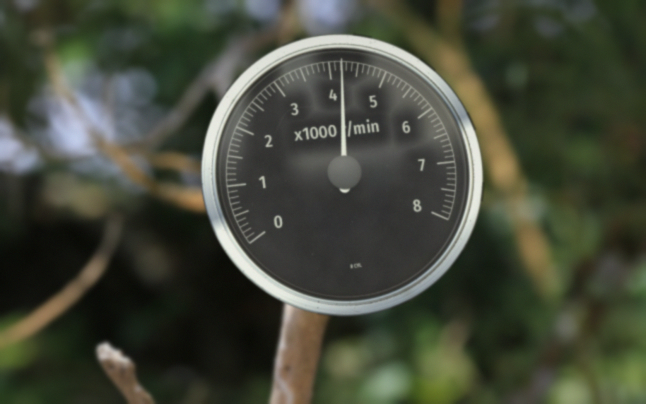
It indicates 4200 rpm
